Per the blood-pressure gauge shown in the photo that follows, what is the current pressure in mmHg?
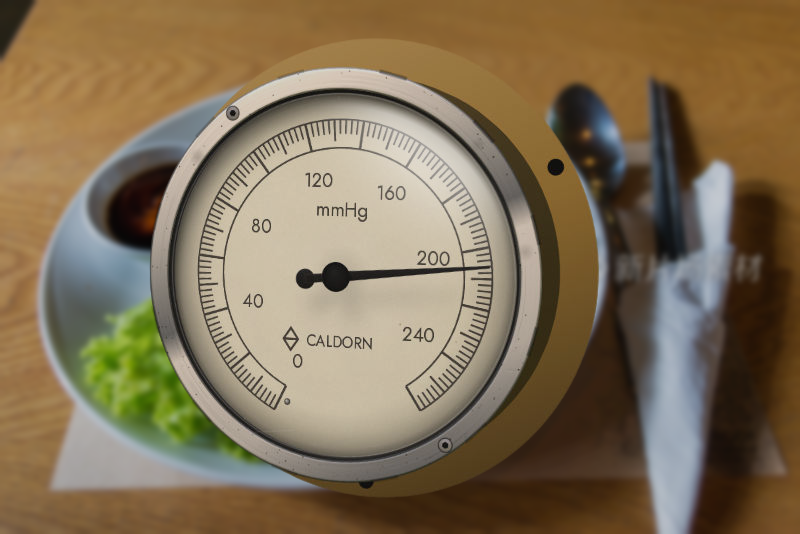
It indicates 206 mmHg
